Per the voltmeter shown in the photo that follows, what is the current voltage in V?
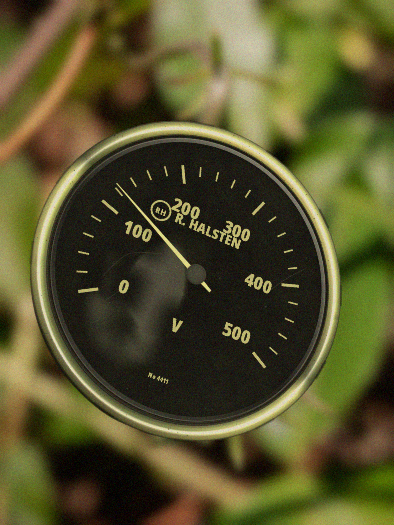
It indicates 120 V
